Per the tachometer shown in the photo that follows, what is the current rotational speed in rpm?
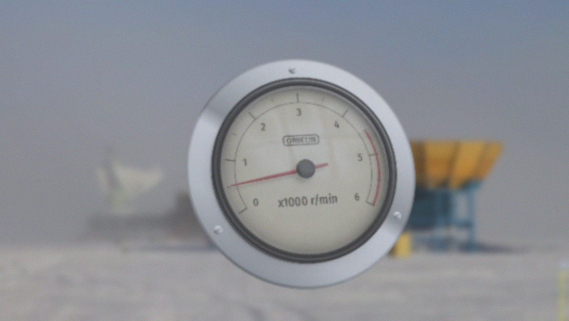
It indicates 500 rpm
